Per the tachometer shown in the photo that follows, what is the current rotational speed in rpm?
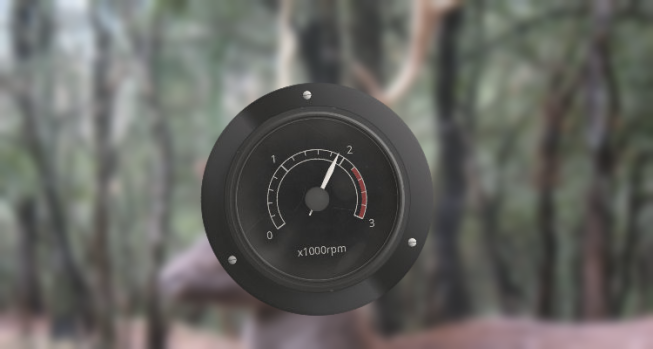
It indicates 1900 rpm
